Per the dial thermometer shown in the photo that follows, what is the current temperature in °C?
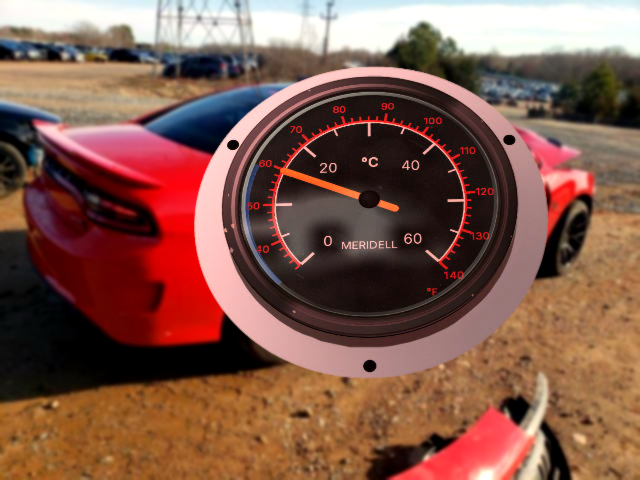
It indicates 15 °C
